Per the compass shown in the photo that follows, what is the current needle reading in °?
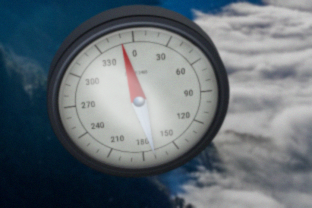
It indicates 350 °
